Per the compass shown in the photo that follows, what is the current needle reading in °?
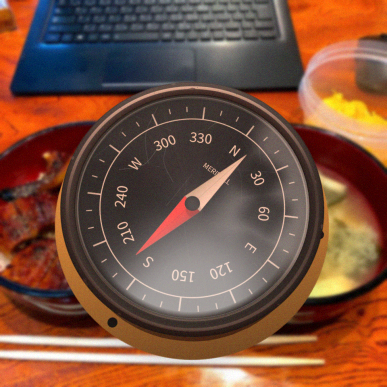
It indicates 190 °
